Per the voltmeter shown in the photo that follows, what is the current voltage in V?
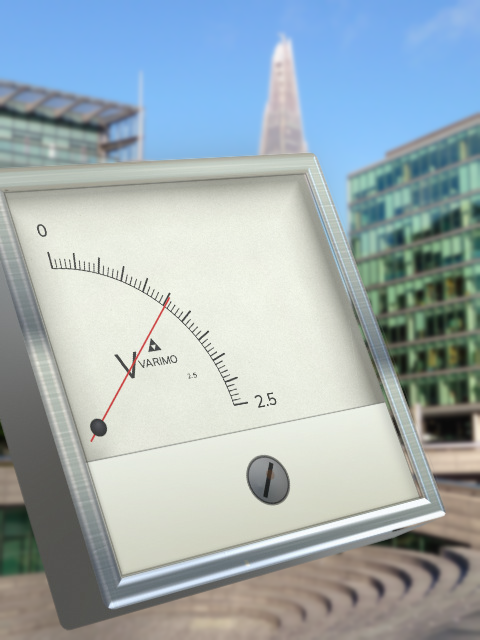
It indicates 1.25 V
